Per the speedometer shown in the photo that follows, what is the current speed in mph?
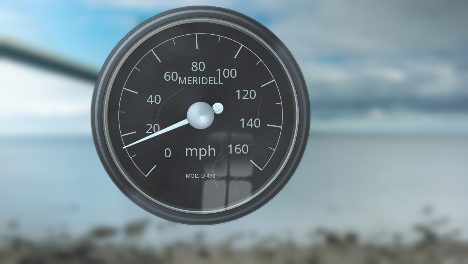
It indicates 15 mph
